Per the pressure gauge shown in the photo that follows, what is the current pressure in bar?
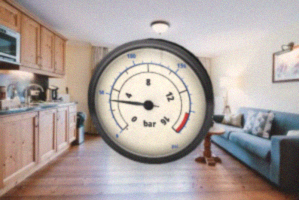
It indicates 3 bar
